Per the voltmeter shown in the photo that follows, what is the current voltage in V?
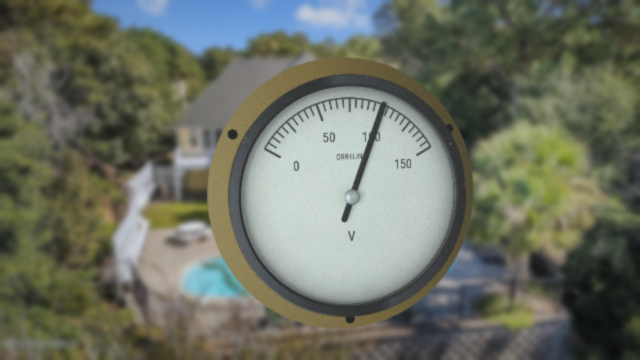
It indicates 100 V
